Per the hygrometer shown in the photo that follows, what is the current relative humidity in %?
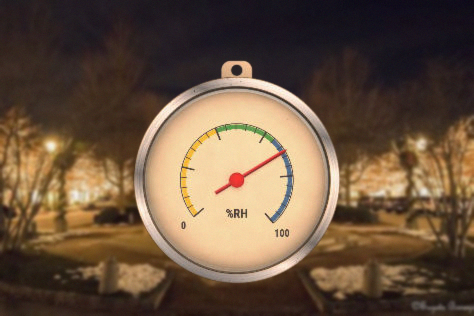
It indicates 70 %
